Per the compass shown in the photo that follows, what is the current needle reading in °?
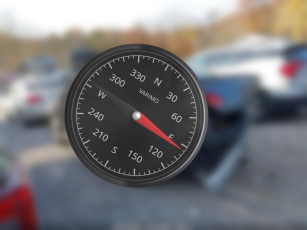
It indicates 95 °
